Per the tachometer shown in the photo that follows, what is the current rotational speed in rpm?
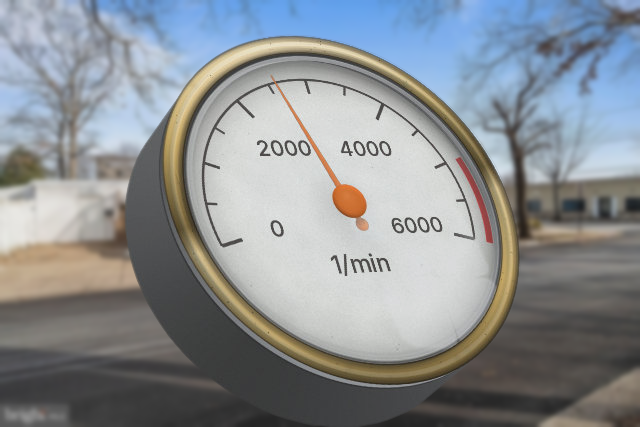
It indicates 2500 rpm
